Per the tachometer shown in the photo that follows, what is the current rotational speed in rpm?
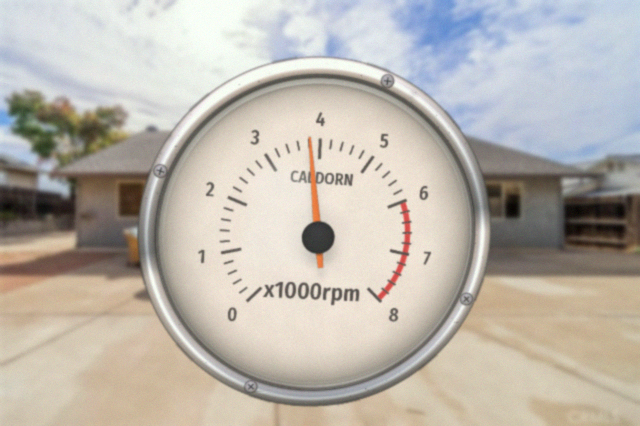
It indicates 3800 rpm
